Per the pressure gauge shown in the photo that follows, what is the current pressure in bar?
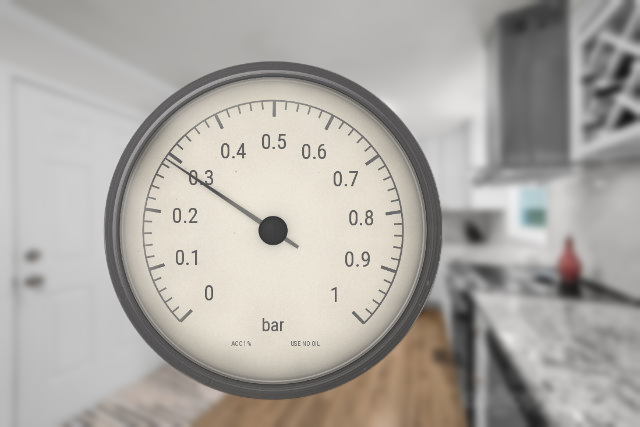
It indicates 0.29 bar
